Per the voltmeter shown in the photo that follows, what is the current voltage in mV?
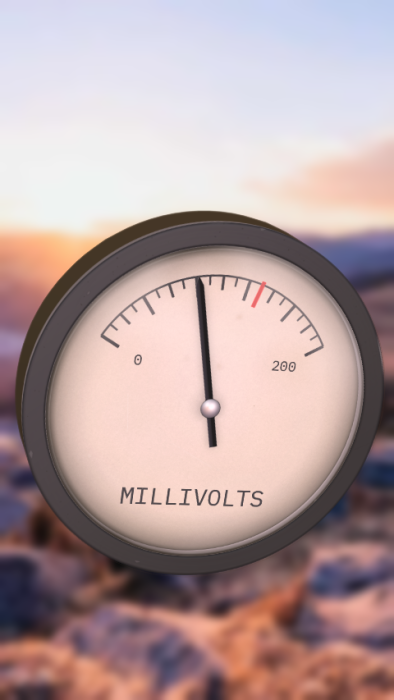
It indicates 80 mV
